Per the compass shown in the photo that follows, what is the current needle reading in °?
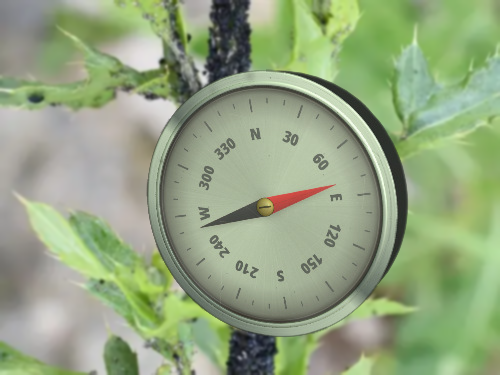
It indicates 80 °
